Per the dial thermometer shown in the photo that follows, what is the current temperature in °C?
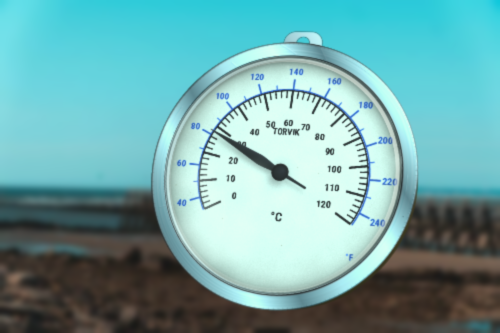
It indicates 28 °C
